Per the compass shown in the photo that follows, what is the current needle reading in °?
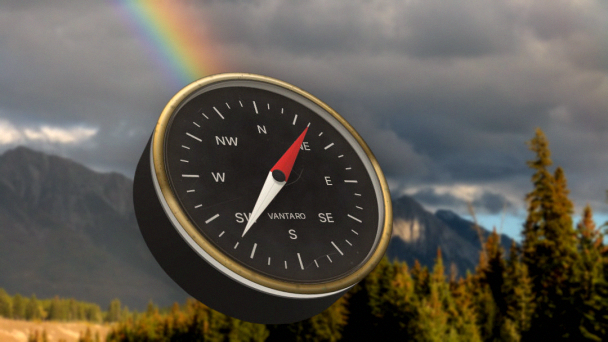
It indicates 40 °
